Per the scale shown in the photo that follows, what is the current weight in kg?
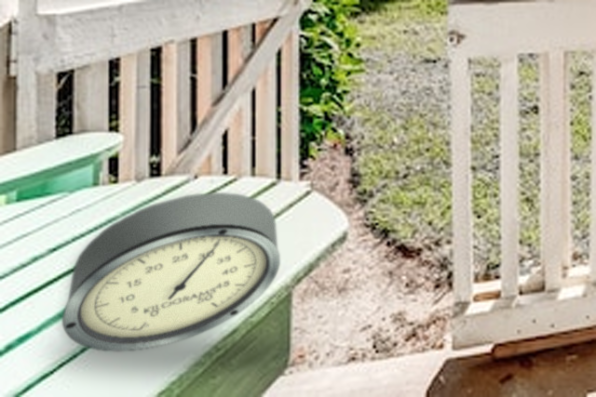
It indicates 30 kg
